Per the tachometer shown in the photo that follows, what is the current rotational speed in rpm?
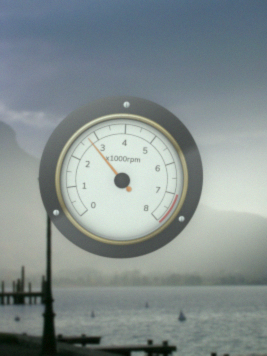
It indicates 2750 rpm
